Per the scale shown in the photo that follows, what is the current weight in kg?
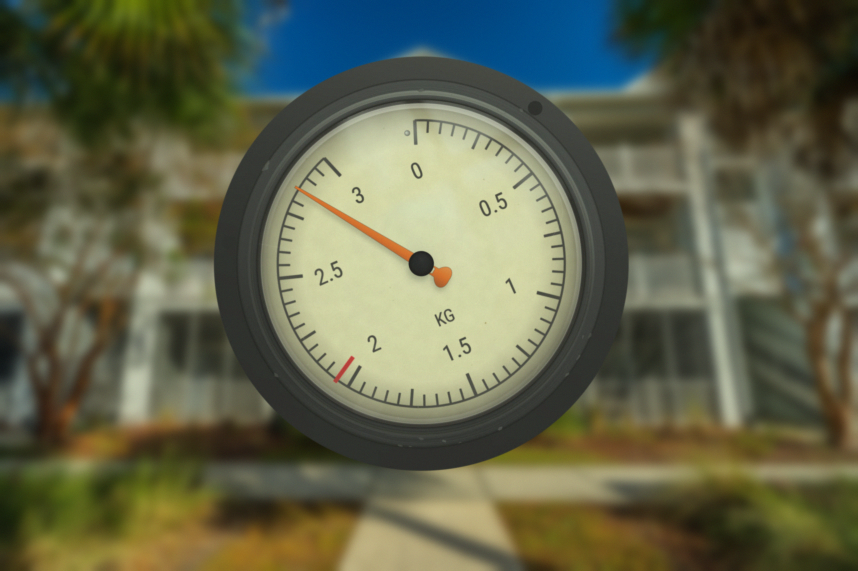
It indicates 2.85 kg
